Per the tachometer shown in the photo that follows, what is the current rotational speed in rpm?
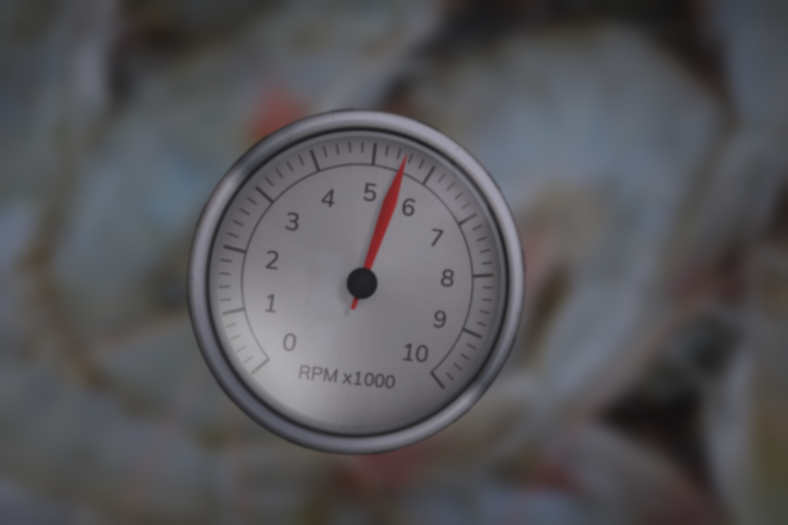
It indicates 5500 rpm
